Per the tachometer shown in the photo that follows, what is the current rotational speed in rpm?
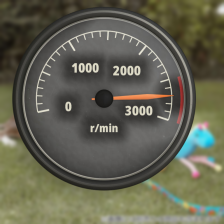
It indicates 2700 rpm
